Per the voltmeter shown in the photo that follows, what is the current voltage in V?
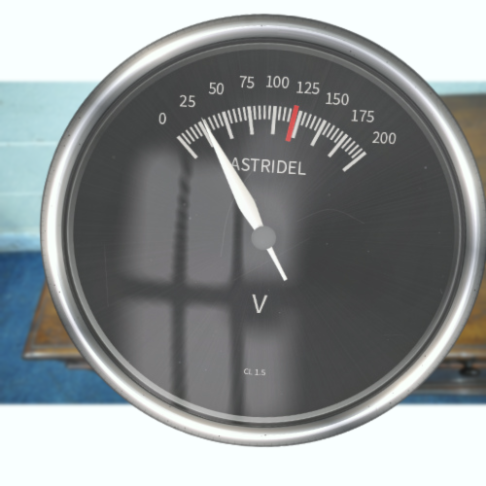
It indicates 30 V
